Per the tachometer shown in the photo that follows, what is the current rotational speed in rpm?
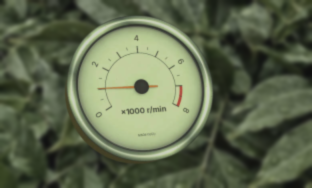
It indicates 1000 rpm
